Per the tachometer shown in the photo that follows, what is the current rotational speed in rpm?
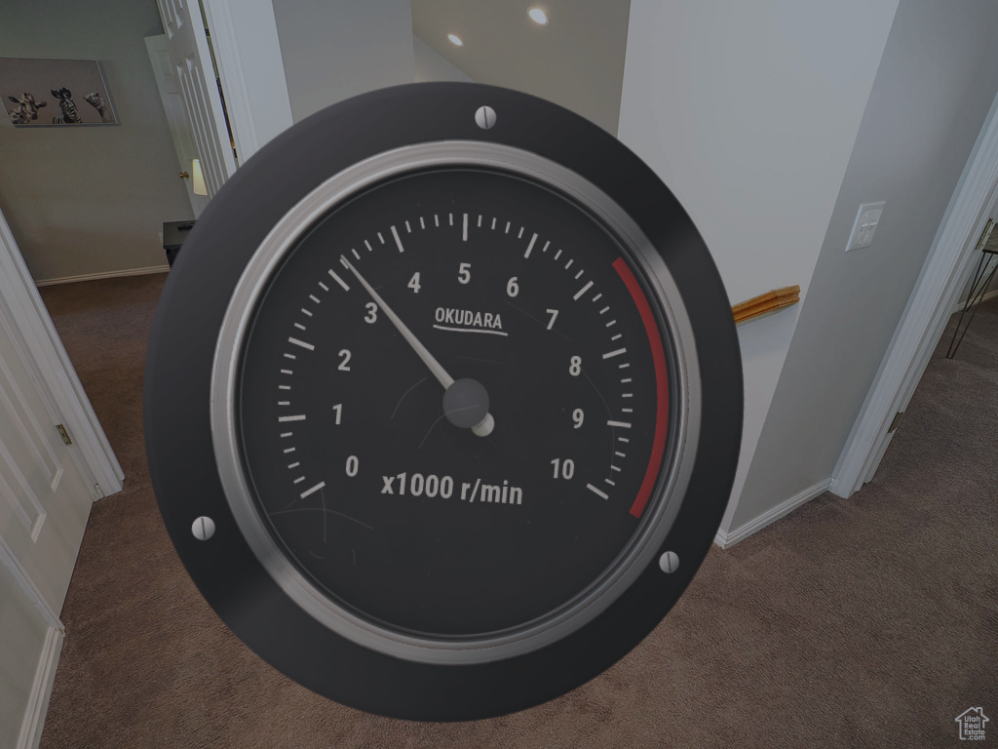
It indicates 3200 rpm
